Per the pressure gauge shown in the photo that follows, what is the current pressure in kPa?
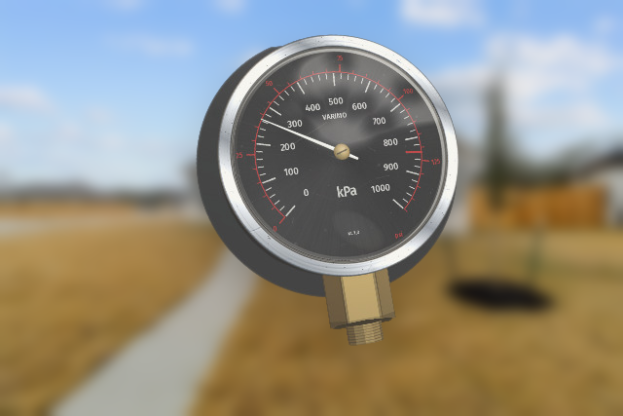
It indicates 260 kPa
